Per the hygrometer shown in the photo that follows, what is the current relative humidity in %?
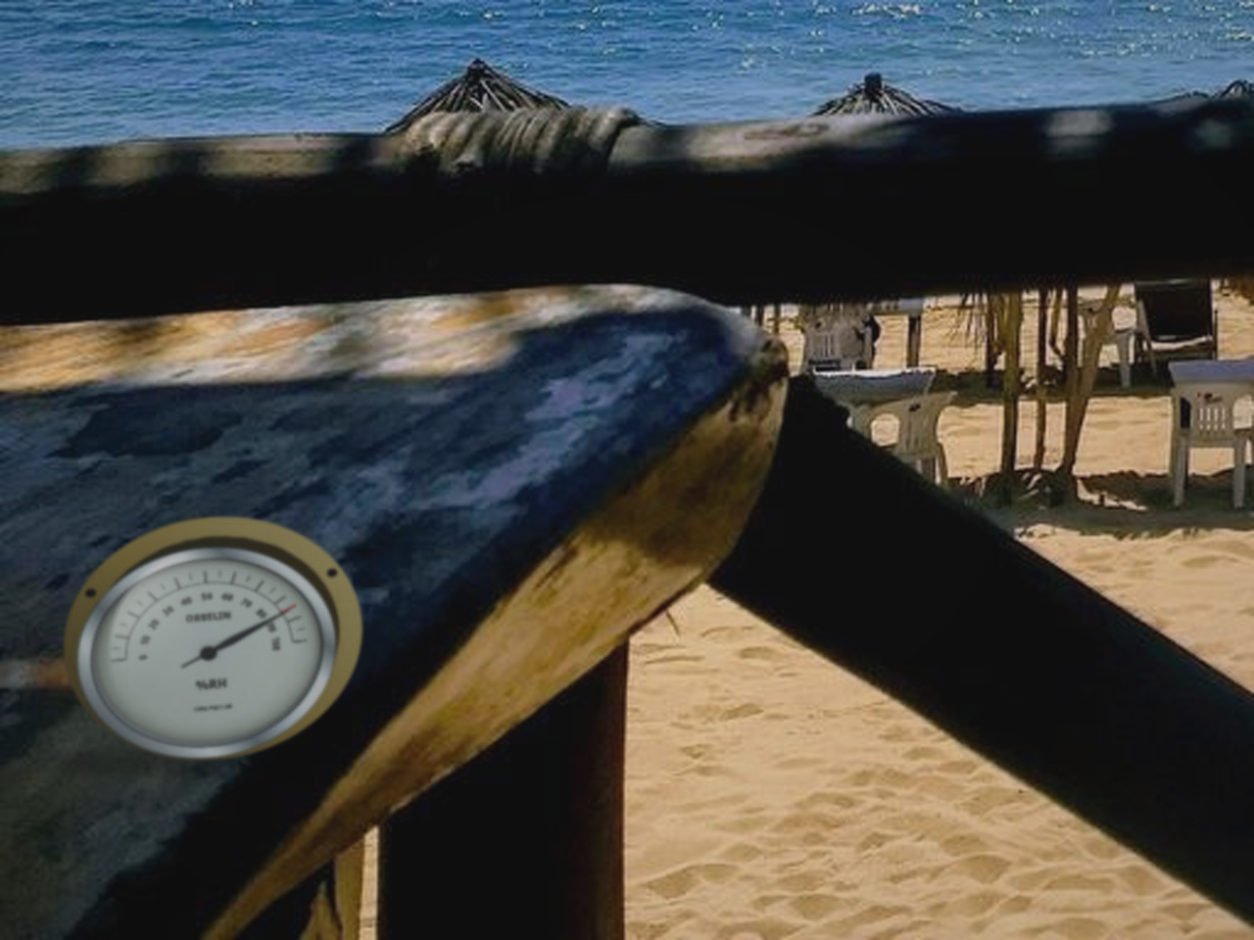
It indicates 85 %
